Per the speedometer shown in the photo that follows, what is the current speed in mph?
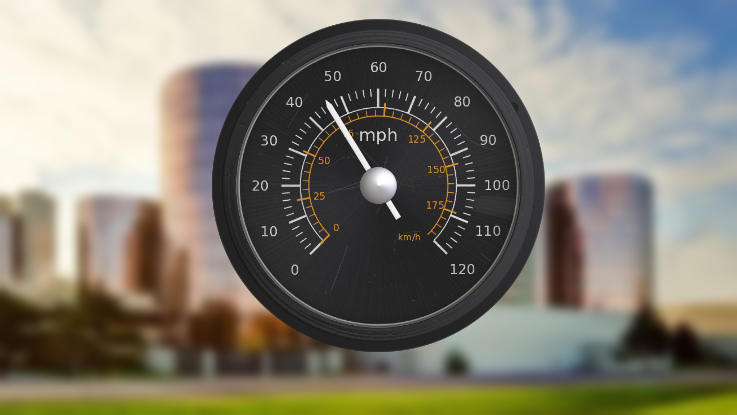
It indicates 46 mph
